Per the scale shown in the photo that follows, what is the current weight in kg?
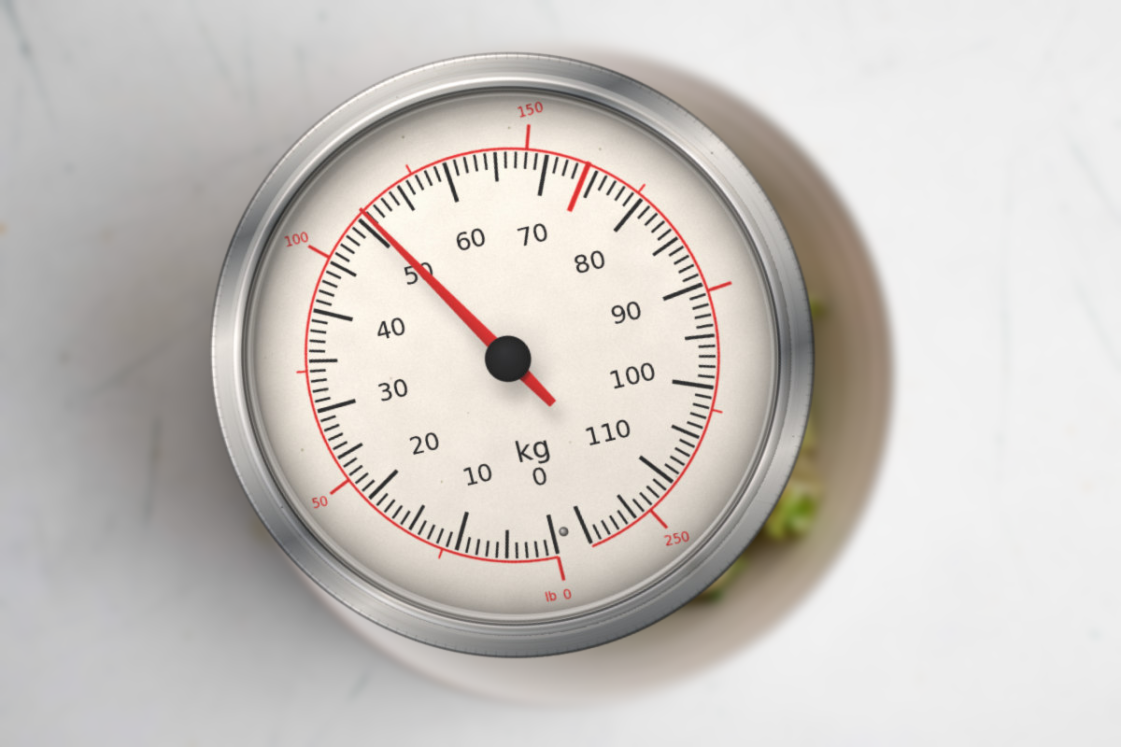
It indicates 51 kg
